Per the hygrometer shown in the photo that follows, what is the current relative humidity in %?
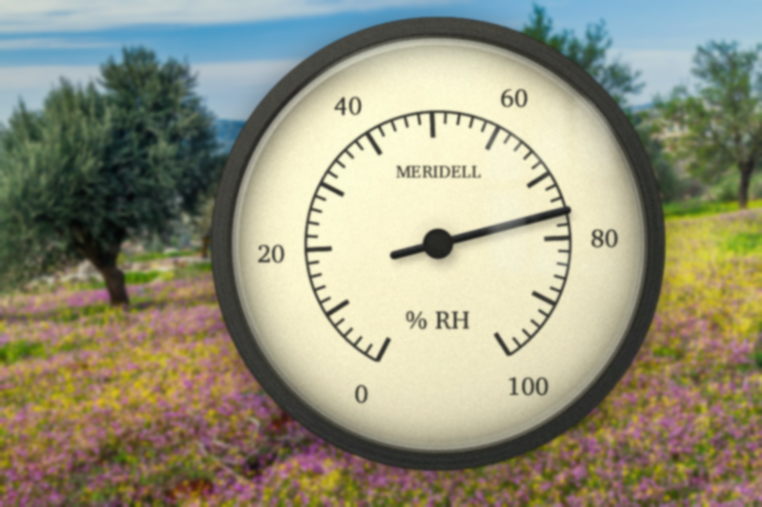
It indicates 76 %
